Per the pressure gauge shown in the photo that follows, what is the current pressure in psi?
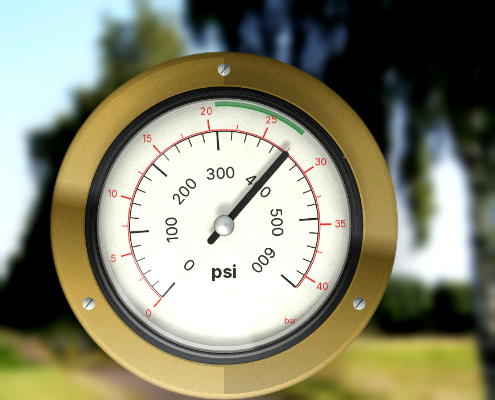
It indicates 400 psi
